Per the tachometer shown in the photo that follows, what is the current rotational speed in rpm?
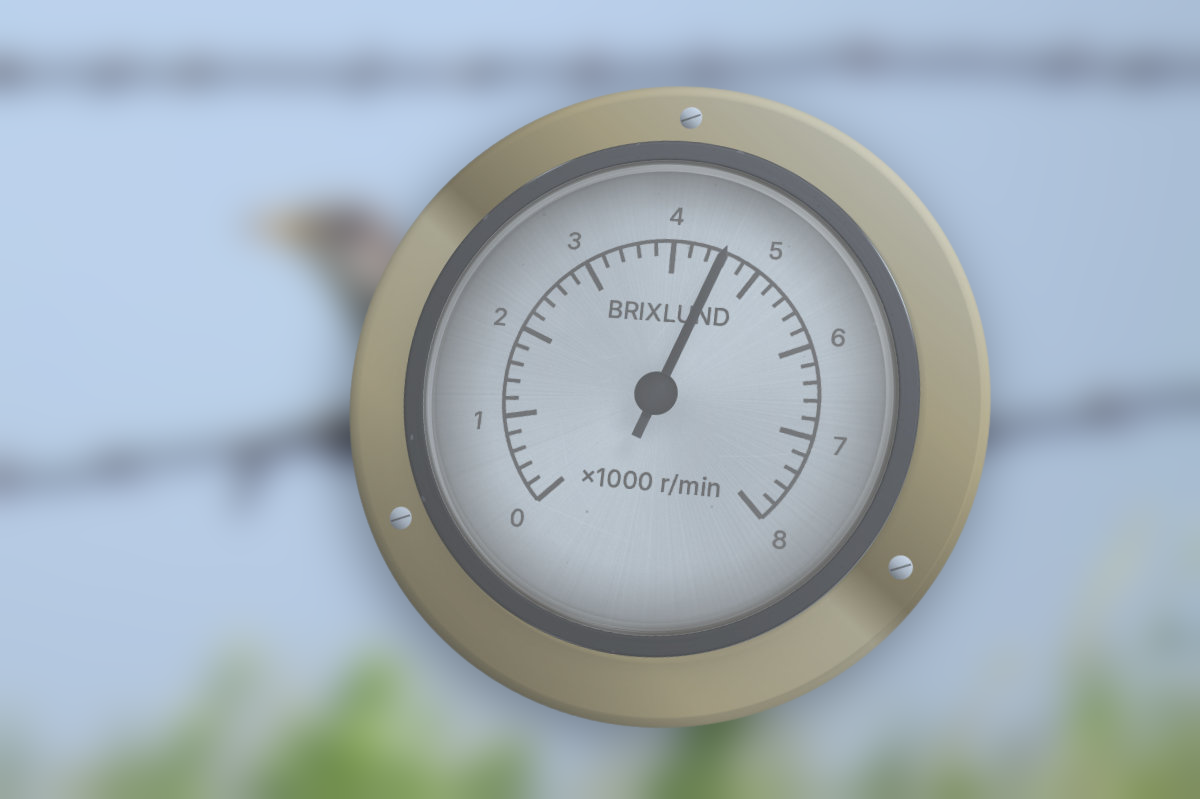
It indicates 4600 rpm
